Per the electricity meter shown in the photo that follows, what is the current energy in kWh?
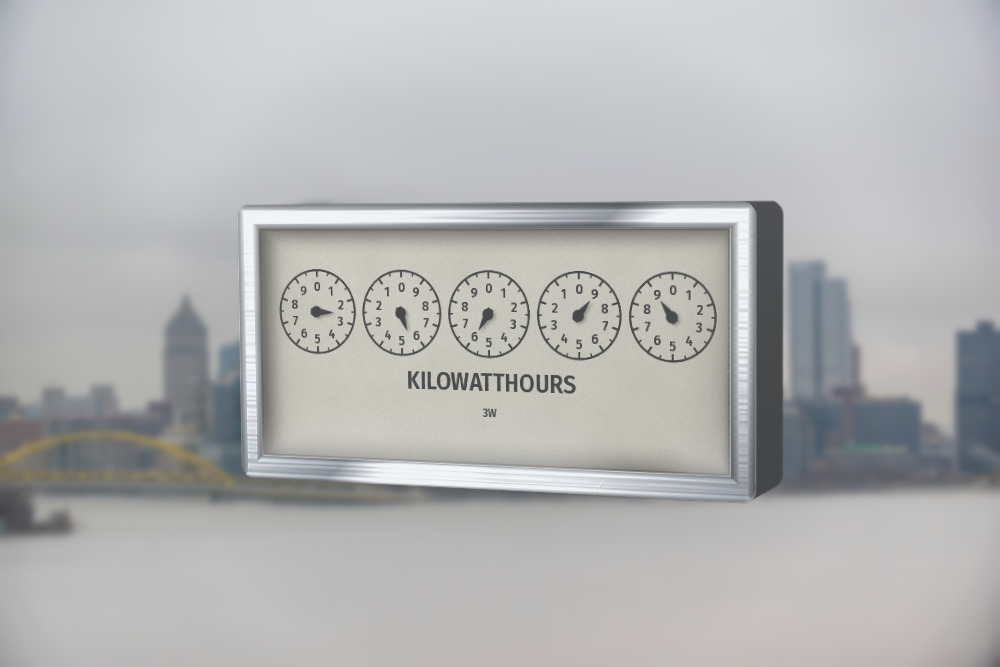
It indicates 25589 kWh
